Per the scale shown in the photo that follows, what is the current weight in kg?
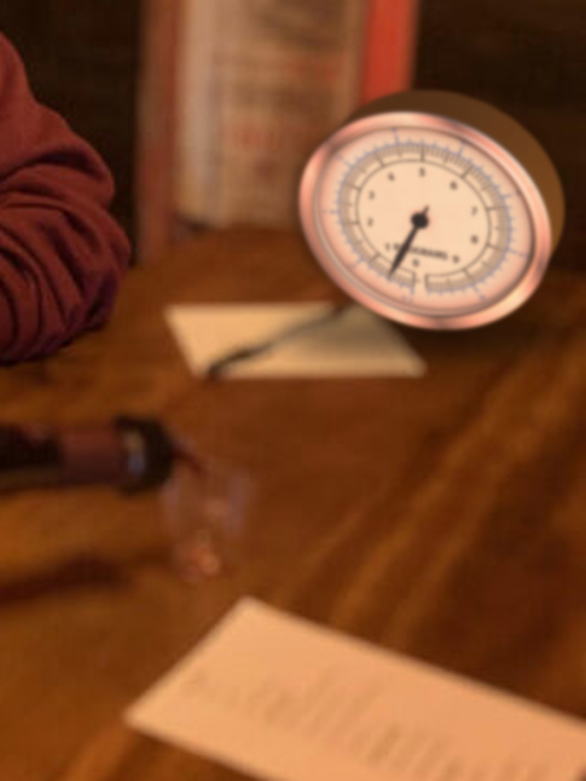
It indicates 0.5 kg
